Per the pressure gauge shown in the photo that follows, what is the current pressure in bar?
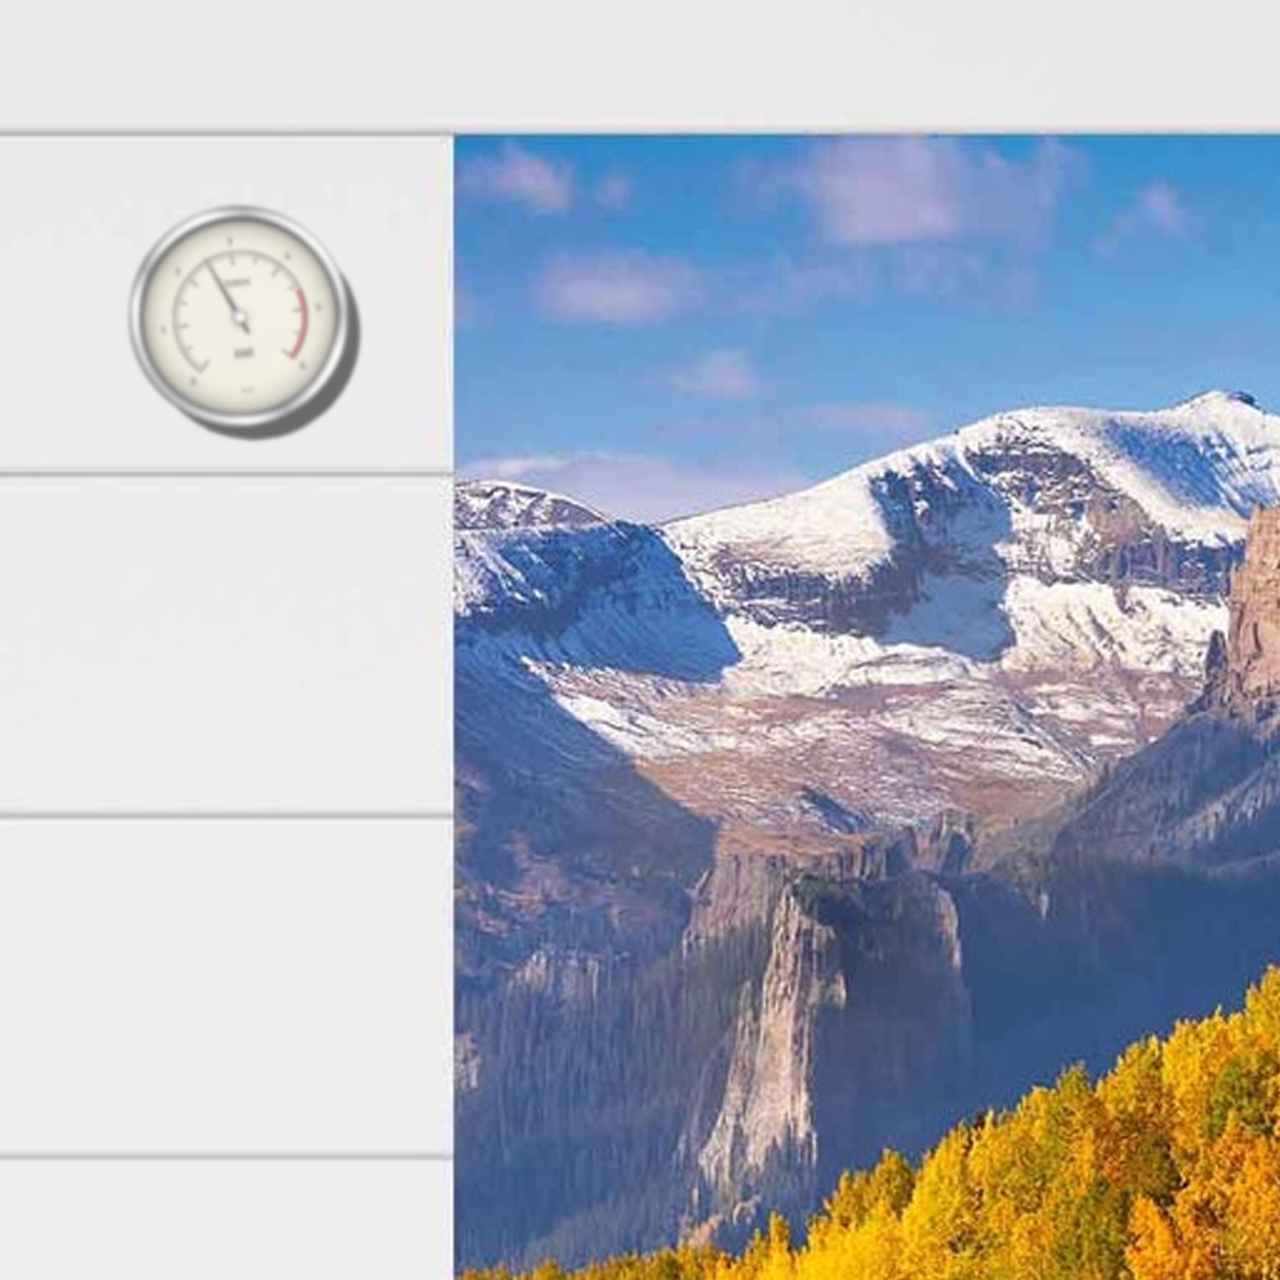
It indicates 2.5 bar
